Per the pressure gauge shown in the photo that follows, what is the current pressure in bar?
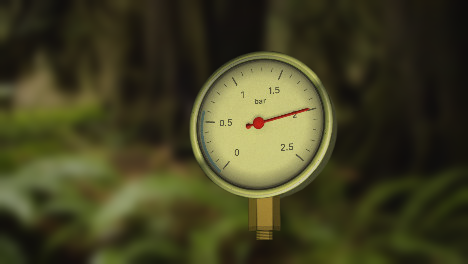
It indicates 2 bar
